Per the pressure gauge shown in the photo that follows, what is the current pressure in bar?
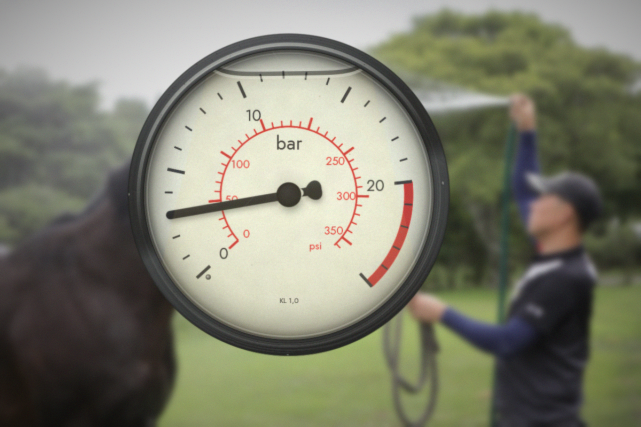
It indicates 3 bar
